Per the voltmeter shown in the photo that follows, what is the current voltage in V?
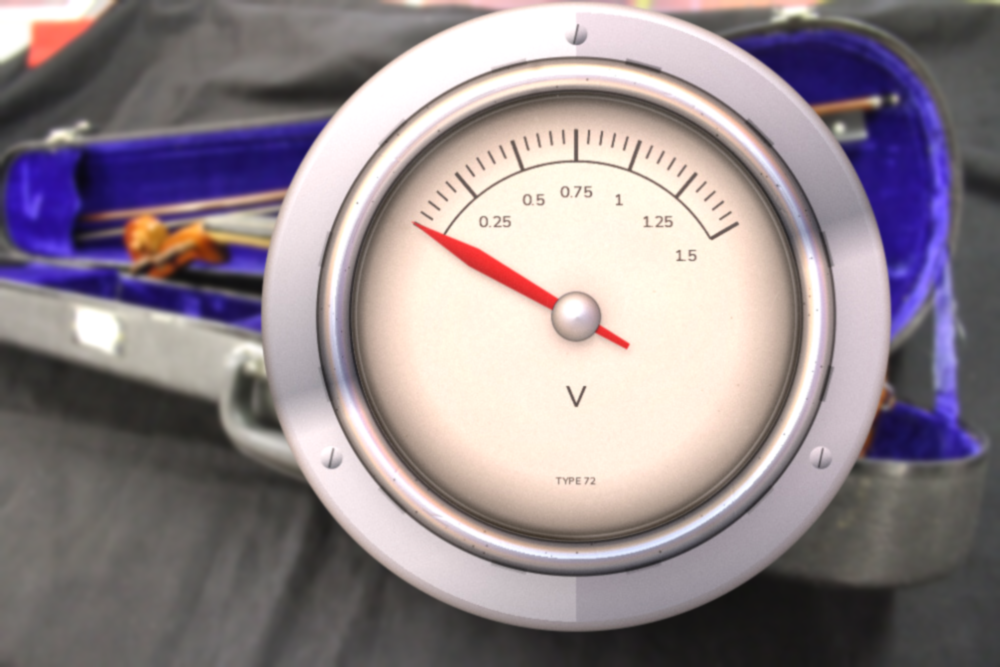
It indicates 0 V
